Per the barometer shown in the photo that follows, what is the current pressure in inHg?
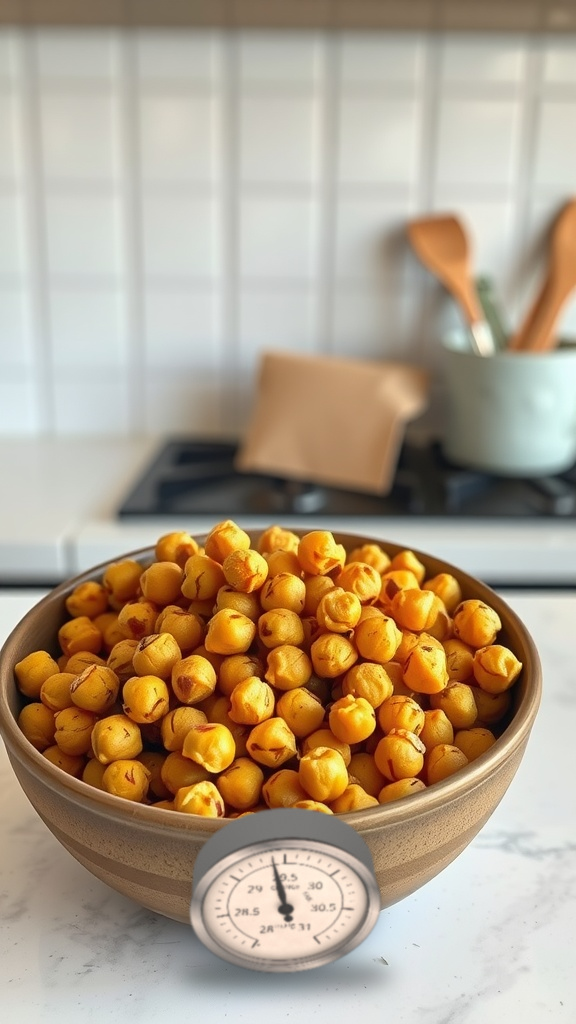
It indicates 29.4 inHg
